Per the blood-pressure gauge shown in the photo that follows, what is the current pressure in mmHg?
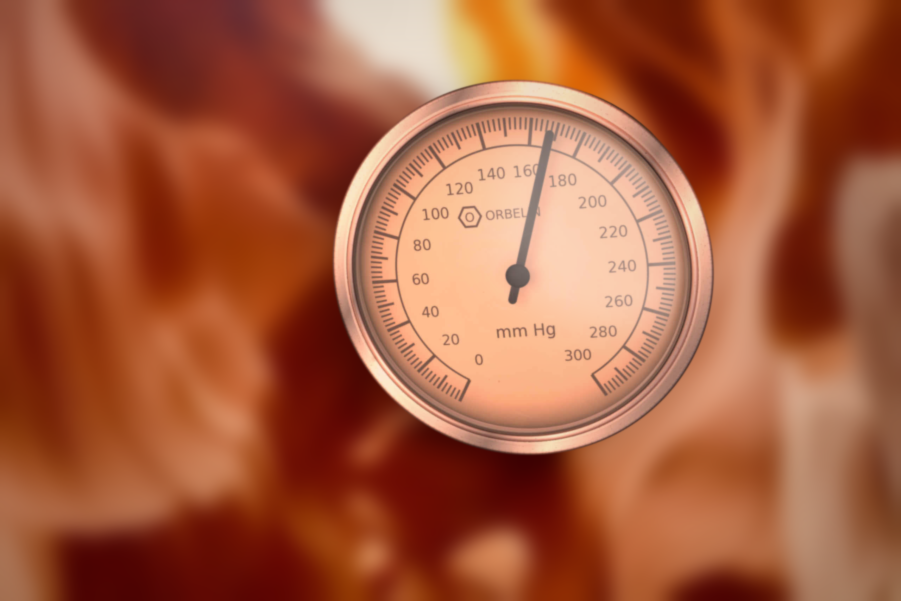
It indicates 168 mmHg
